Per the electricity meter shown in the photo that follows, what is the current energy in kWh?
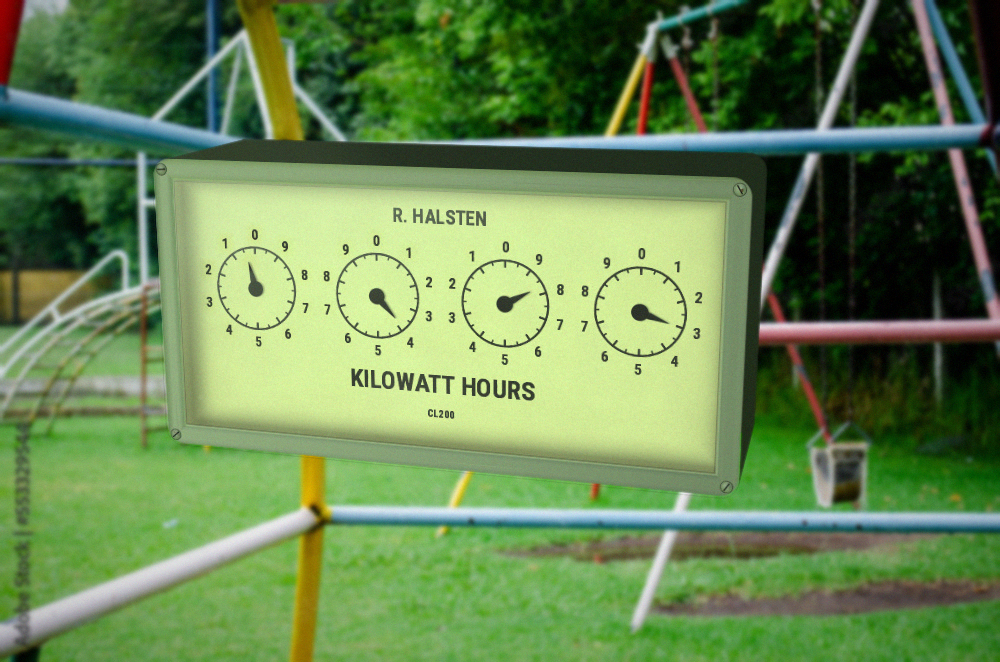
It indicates 383 kWh
